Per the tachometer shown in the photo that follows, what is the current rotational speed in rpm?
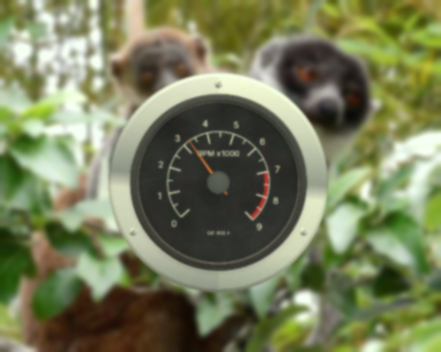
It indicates 3250 rpm
